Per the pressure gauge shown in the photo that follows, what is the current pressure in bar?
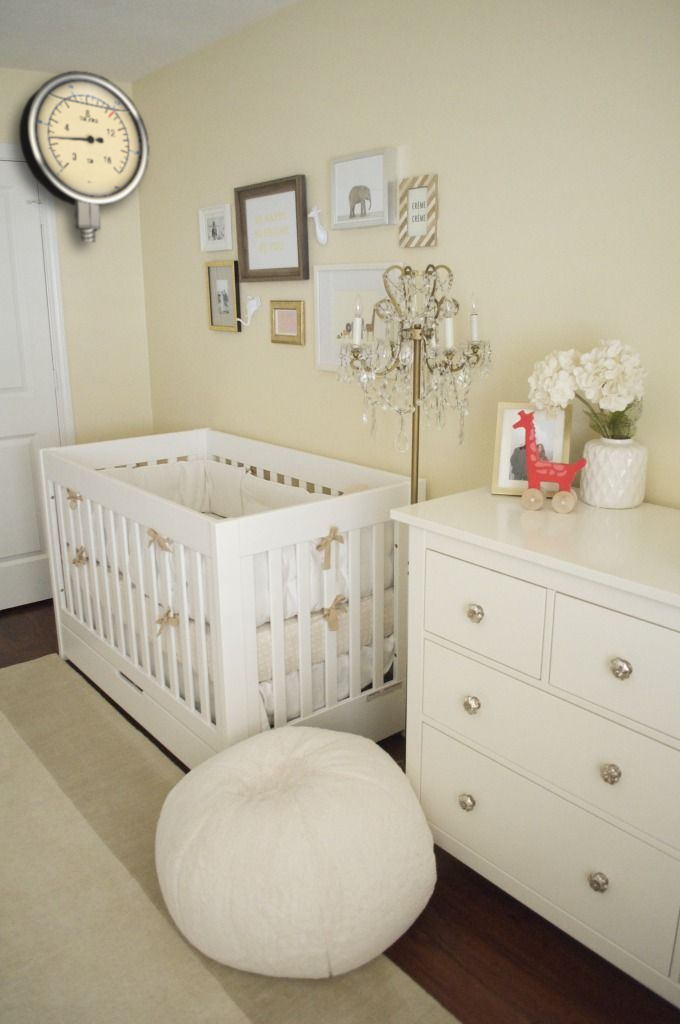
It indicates 2.5 bar
